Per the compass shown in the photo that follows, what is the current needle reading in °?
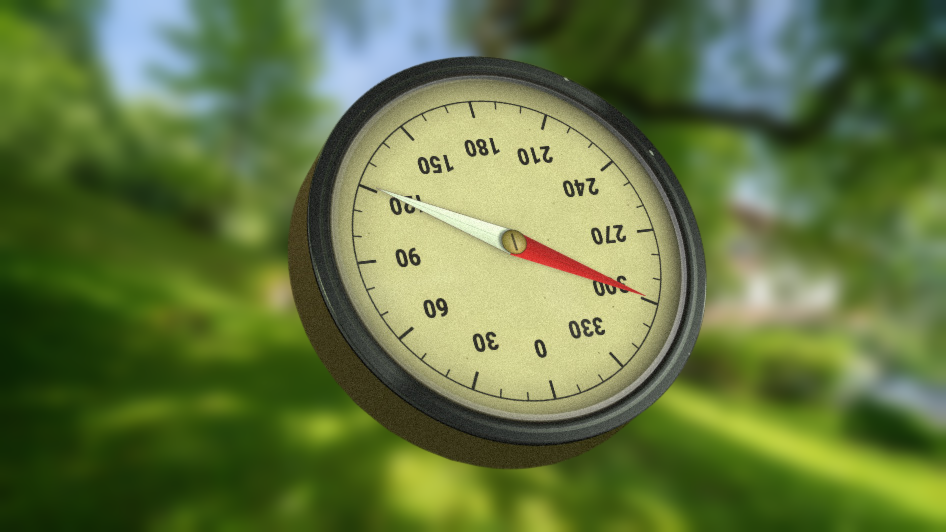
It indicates 300 °
